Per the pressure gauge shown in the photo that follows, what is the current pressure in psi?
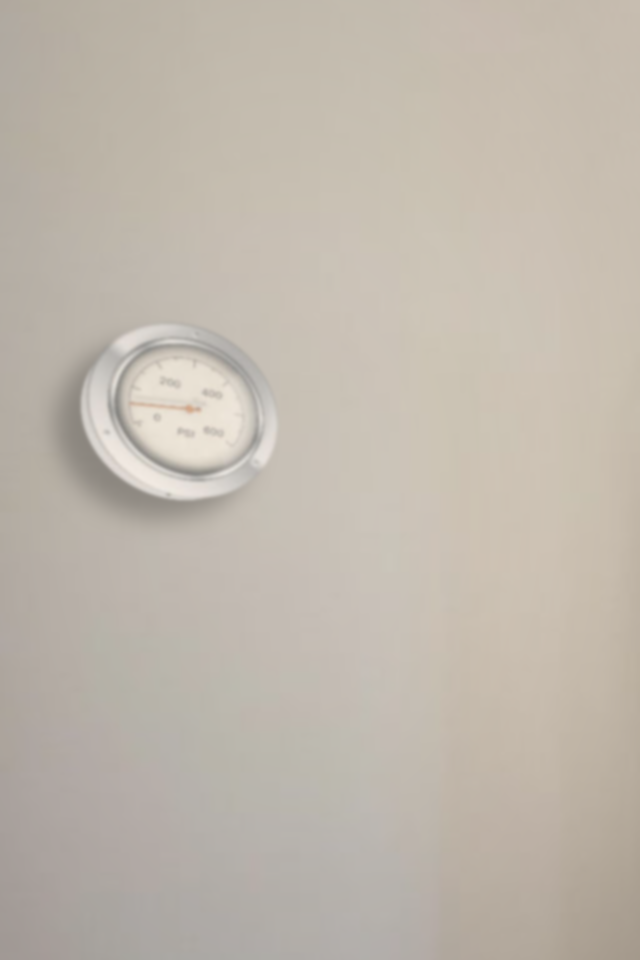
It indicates 50 psi
